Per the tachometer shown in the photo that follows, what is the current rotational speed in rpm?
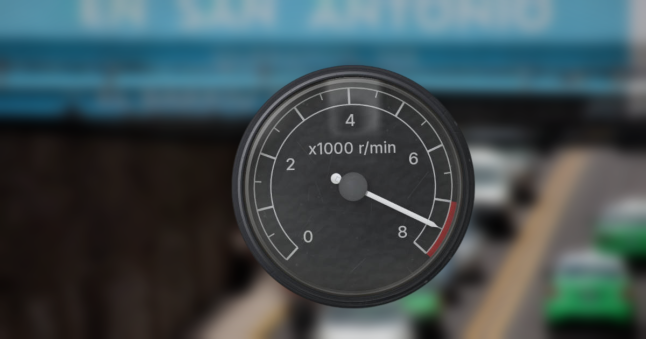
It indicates 7500 rpm
